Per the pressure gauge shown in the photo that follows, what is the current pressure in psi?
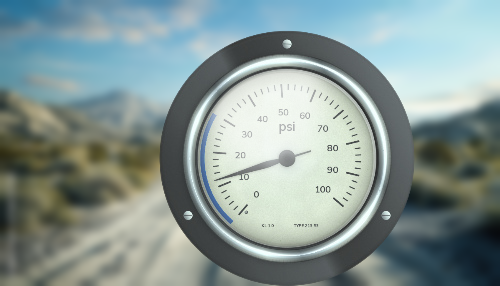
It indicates 12 psi
